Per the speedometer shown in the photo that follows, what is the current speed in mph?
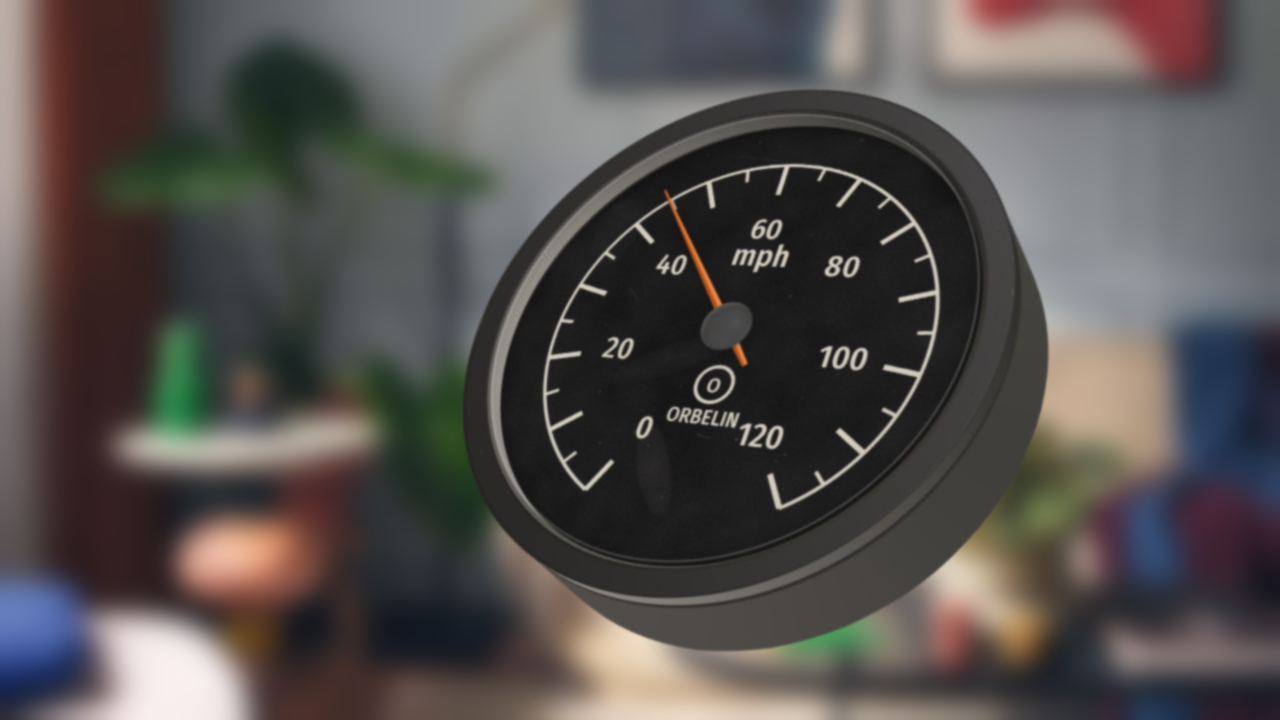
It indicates 45 mph
